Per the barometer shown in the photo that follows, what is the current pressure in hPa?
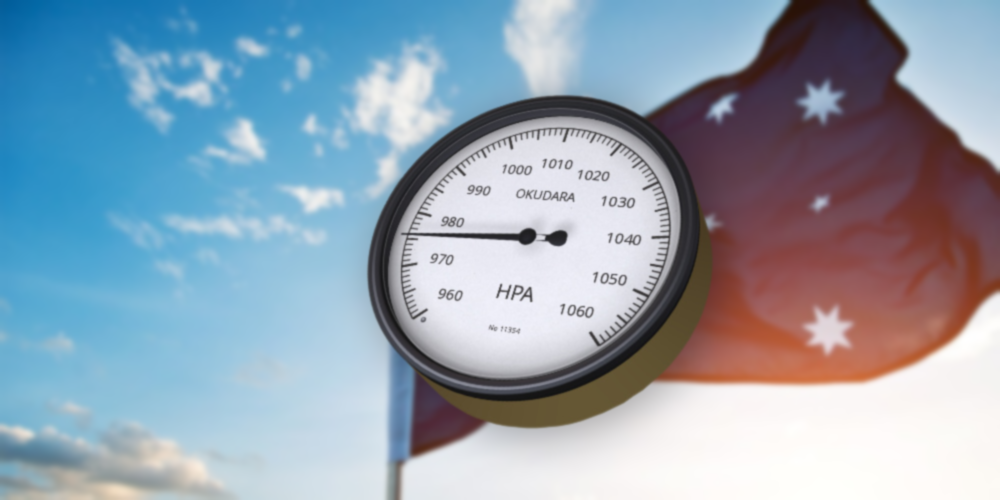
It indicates 975 hPa
